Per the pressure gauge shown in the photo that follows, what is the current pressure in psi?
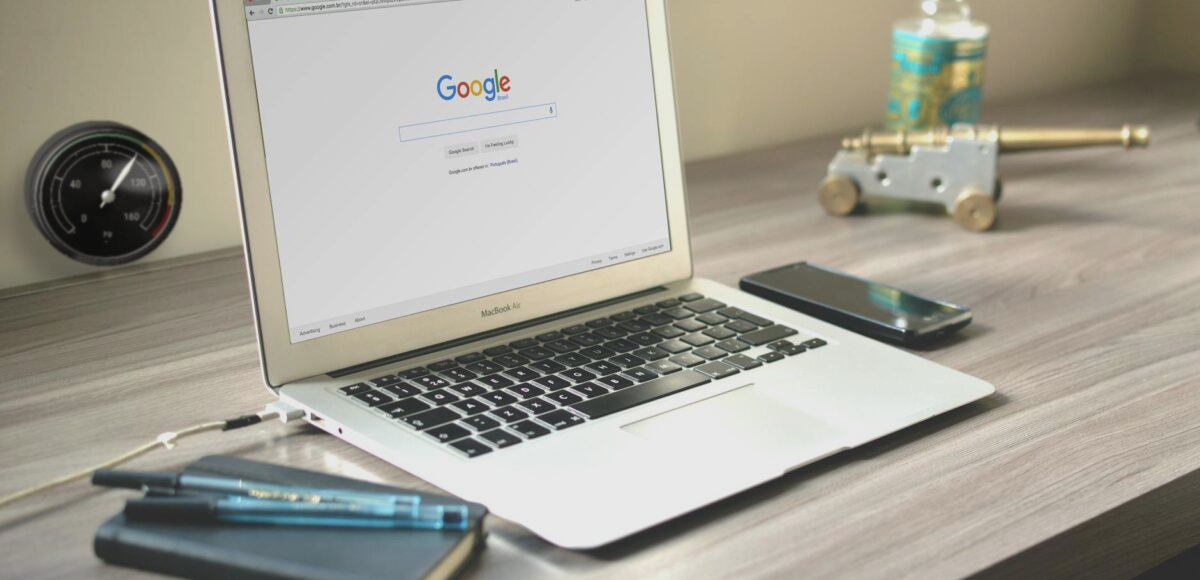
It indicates 100 psi
